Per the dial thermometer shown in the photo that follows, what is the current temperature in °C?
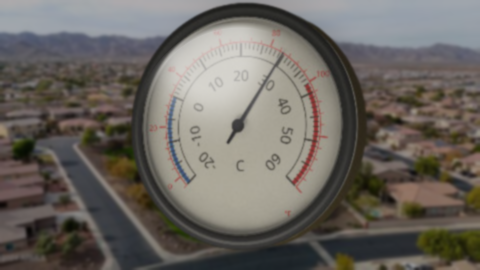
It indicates 30 °C
